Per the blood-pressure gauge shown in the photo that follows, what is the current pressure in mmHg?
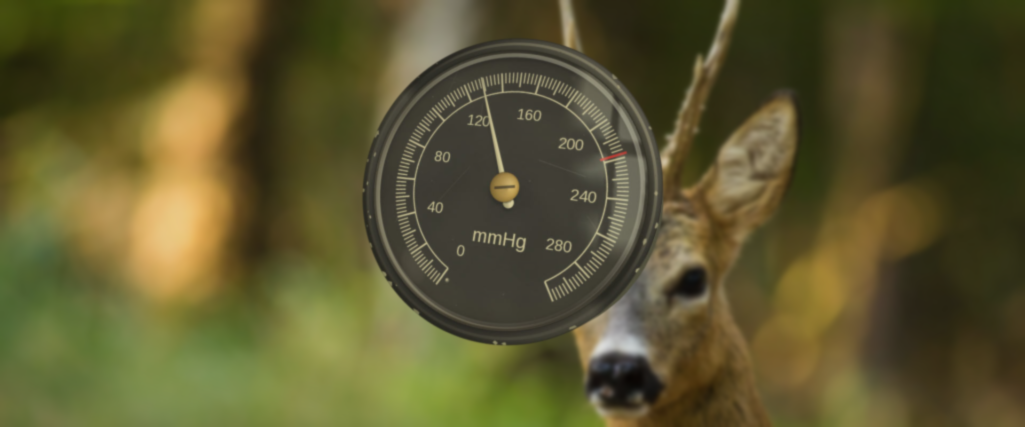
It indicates 130 mmHg
